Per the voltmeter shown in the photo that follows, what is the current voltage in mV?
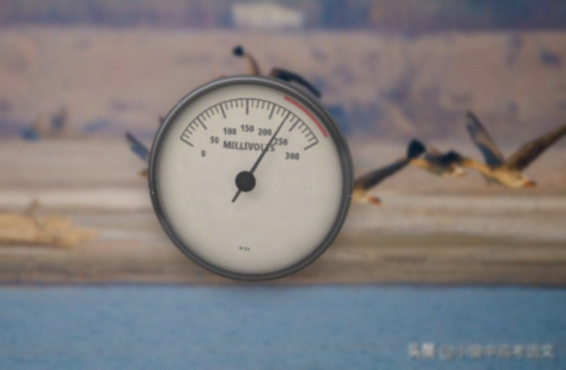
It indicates 230 mV
